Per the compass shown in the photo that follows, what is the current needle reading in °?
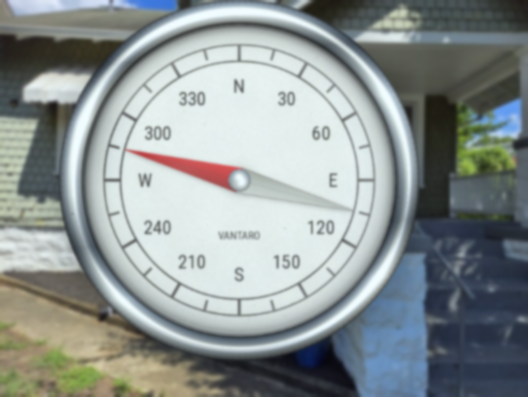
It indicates 285 °
